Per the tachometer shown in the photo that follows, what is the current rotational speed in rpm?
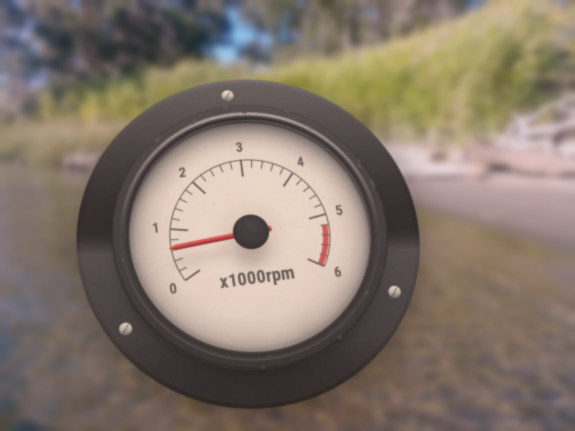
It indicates 600 rpm
